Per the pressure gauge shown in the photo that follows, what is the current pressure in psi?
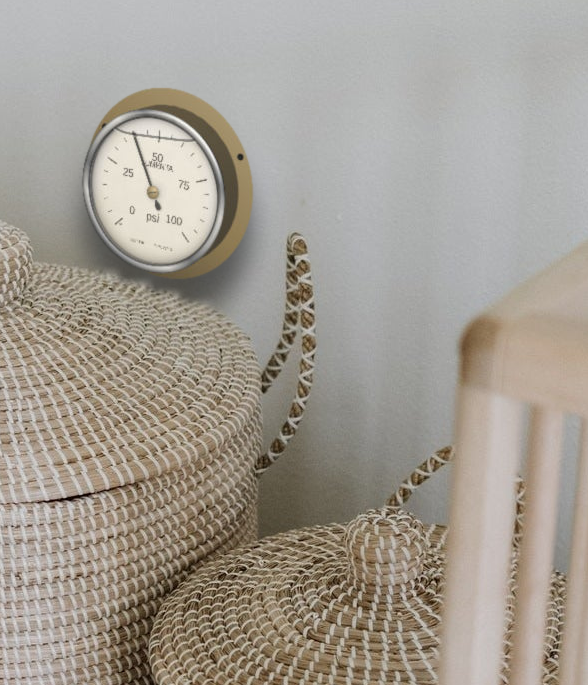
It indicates 40 psi
